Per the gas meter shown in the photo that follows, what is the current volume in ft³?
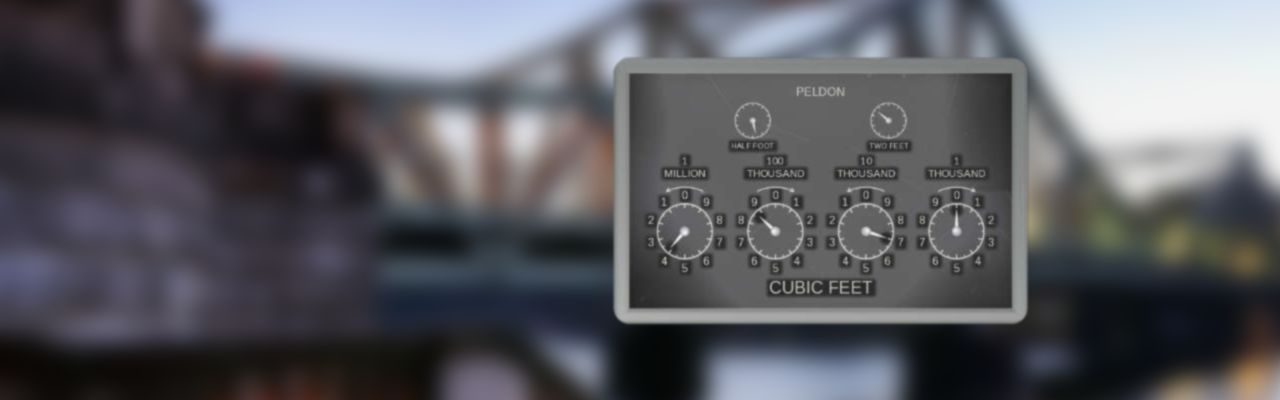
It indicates 387000 ft³
